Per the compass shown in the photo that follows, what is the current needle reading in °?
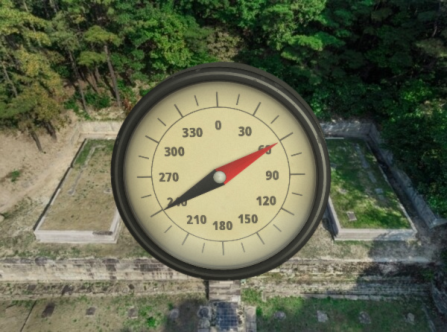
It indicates 60 °
